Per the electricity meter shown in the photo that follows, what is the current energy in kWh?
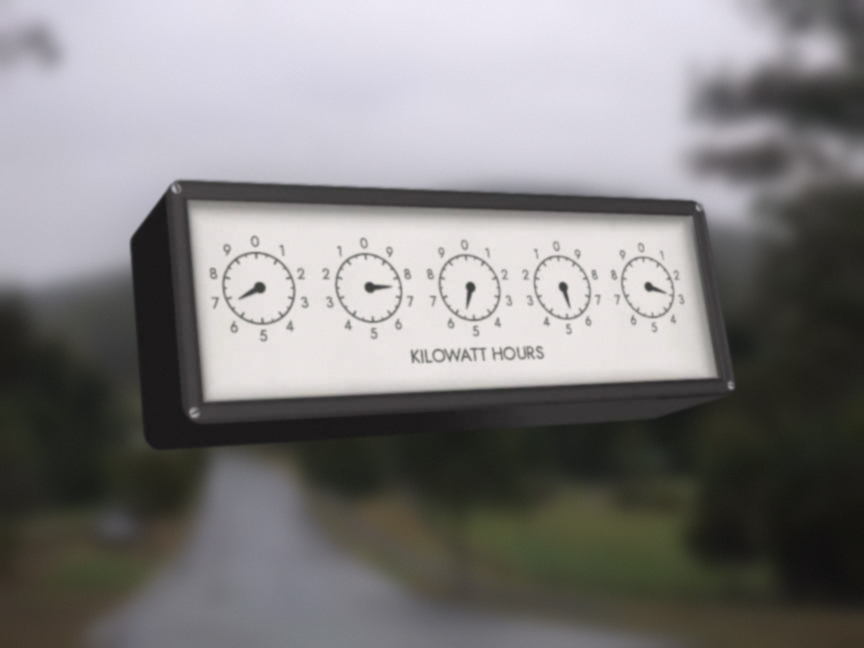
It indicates 67553 kWh
